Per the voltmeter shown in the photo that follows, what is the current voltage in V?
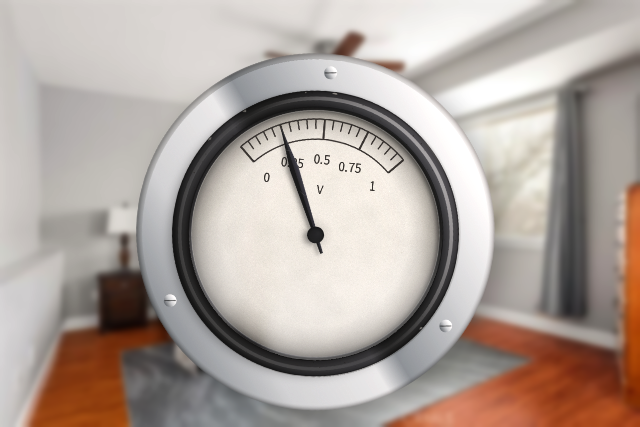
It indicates 0.25 V
